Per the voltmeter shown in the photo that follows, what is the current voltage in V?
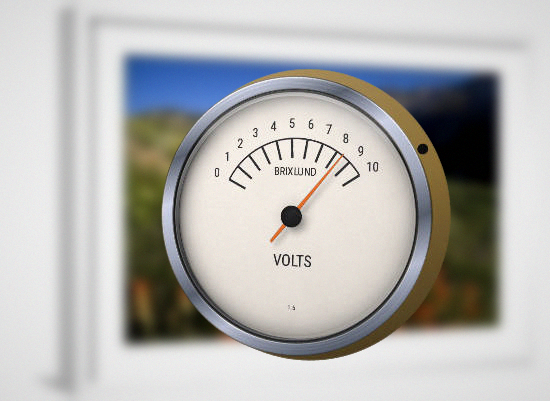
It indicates 8.5 V
